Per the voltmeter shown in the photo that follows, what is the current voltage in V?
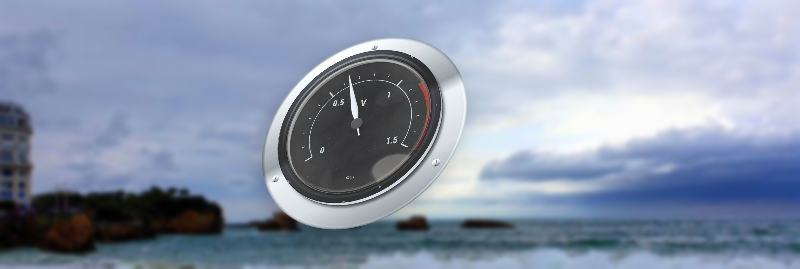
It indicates 0.65 V
